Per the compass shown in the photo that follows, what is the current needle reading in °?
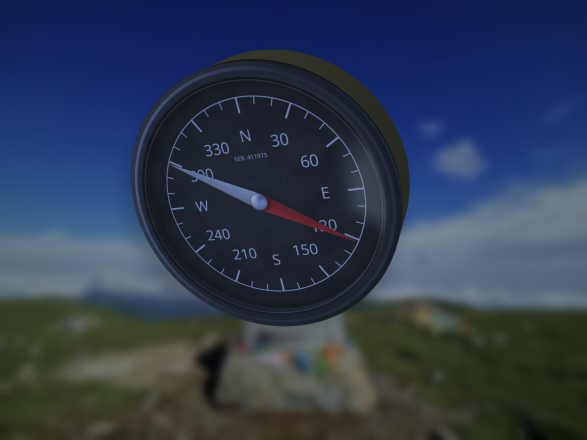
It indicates 120 °
